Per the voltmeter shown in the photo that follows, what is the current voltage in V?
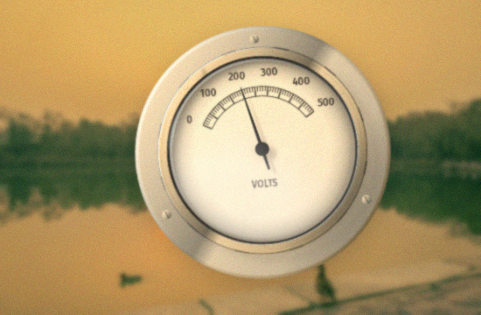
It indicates 200 V
